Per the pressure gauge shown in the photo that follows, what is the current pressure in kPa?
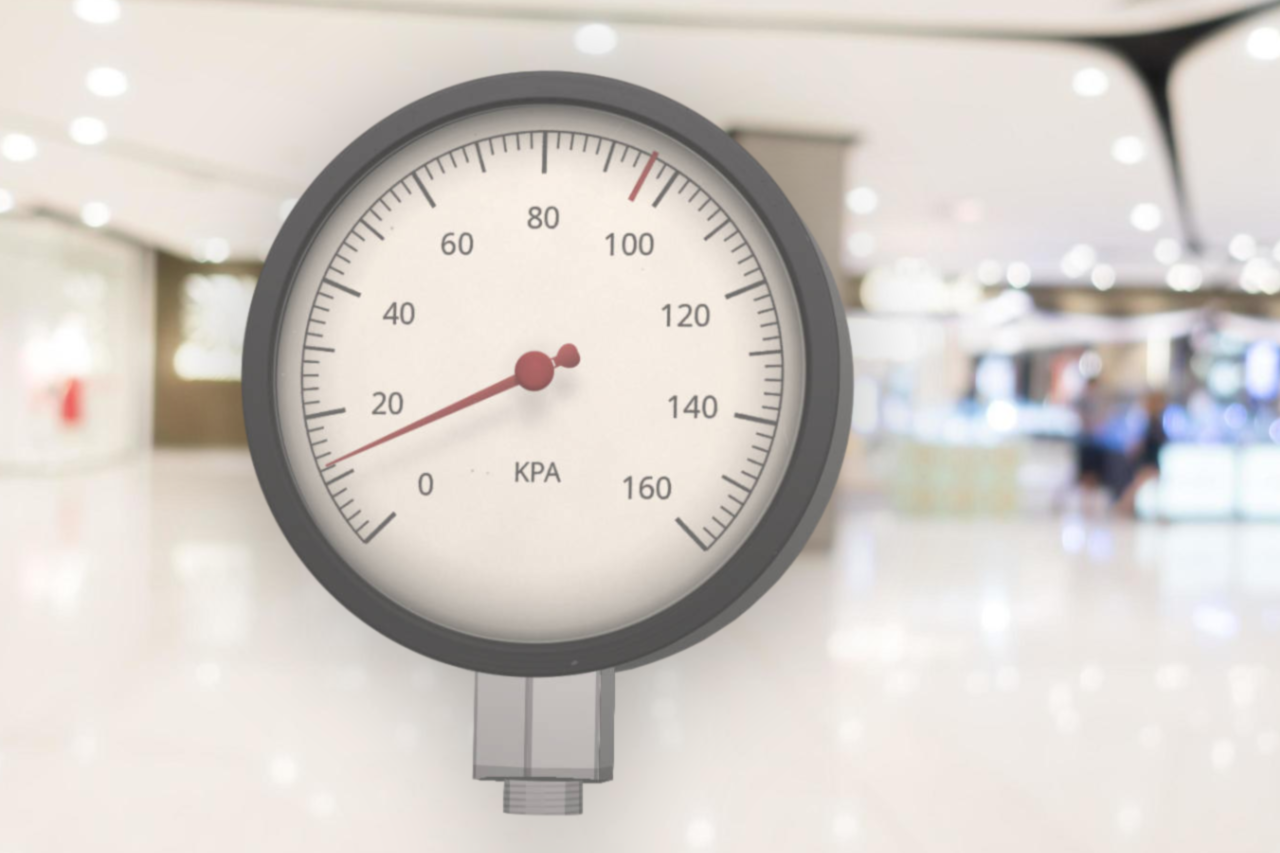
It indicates 12 kPa
